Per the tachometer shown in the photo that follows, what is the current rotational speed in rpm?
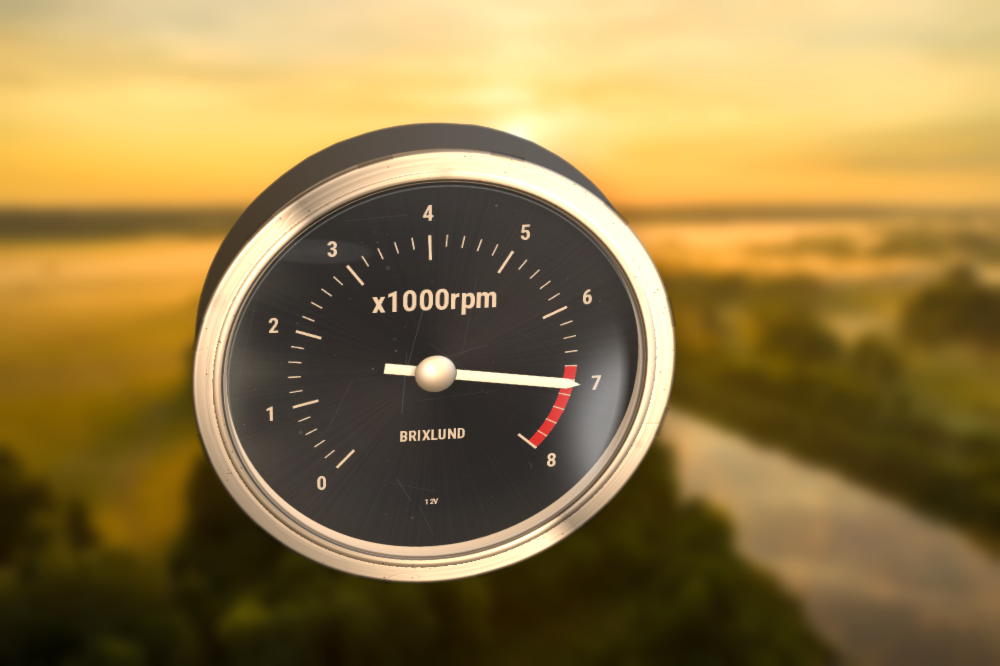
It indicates 7000 rpm
